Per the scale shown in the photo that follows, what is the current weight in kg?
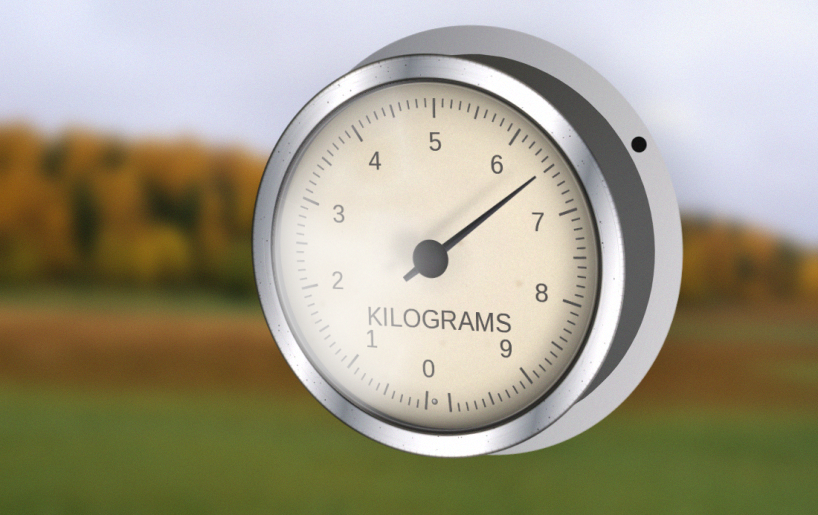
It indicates 6.5 kg
